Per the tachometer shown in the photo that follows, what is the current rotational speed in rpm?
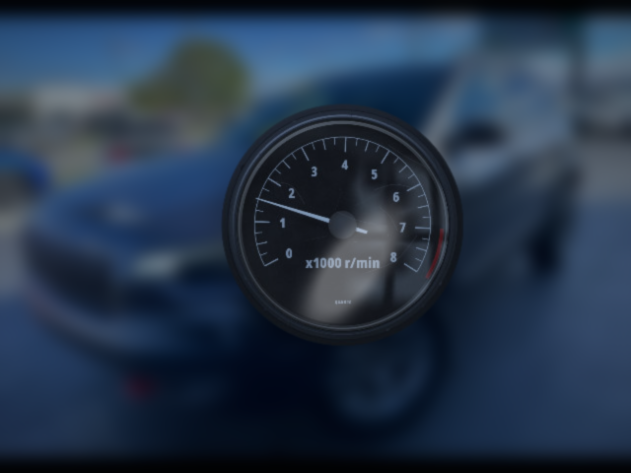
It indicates 1500 rpm
